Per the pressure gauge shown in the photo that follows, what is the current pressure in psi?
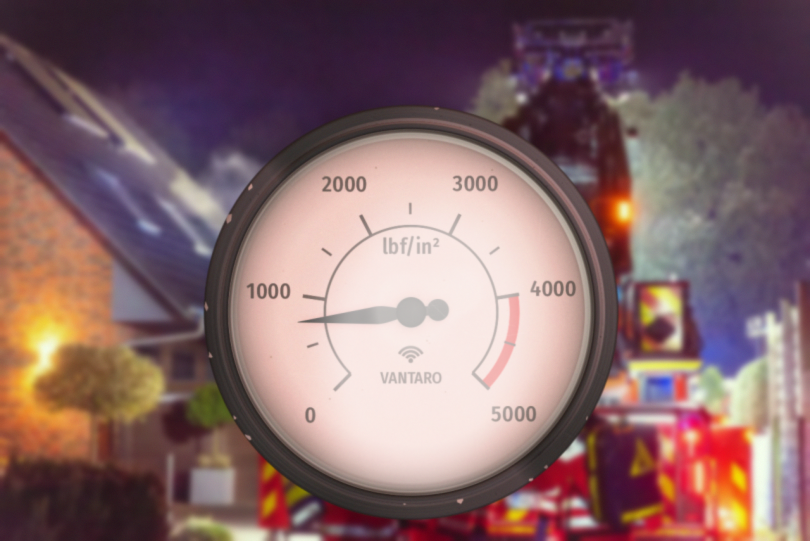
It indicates 750 psi
